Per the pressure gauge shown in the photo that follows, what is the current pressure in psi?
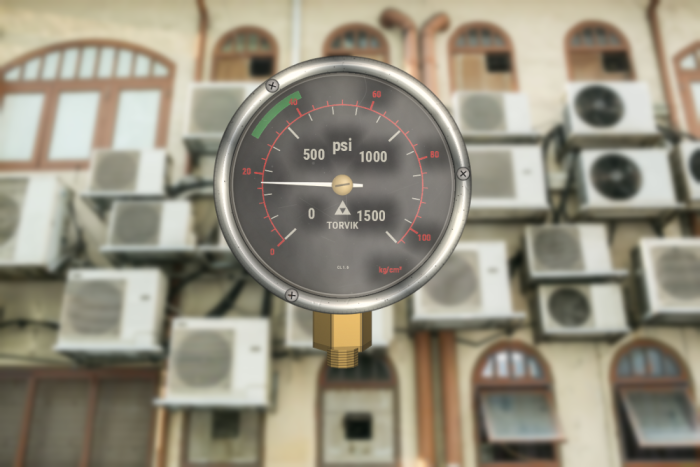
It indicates 250 psi
